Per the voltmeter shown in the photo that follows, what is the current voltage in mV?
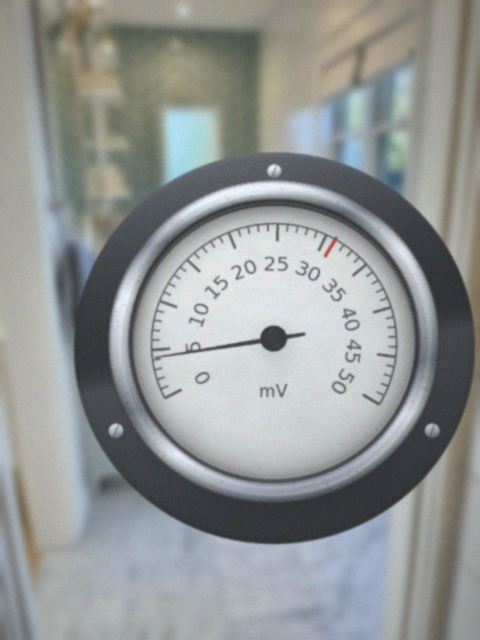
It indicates 4 mV
